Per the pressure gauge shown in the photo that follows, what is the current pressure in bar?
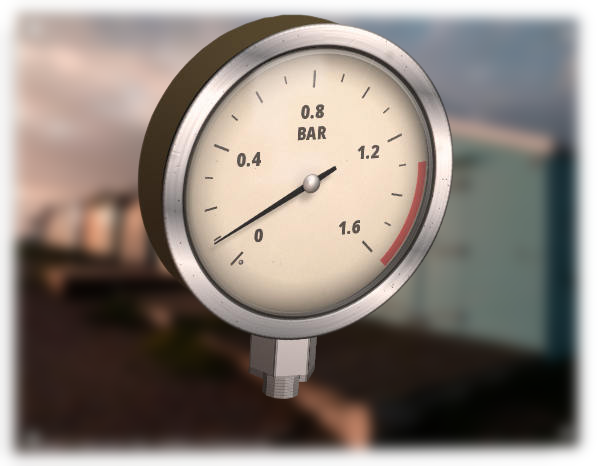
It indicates 0.1 bar
